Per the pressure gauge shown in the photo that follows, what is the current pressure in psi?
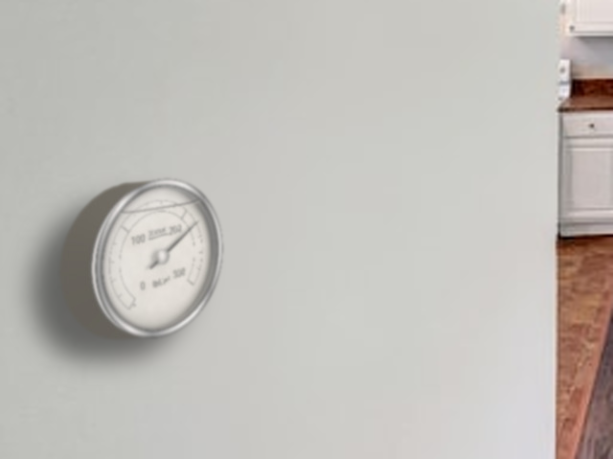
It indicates 220 psi
